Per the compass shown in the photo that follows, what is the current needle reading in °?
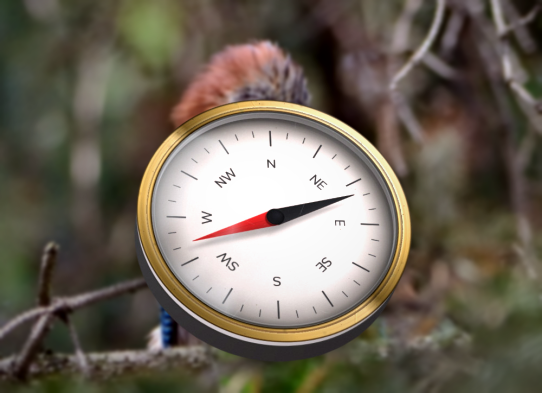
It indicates 250 °
